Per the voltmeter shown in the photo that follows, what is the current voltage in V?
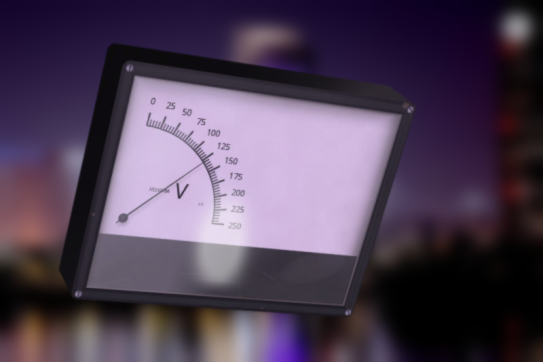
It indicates 125 V
